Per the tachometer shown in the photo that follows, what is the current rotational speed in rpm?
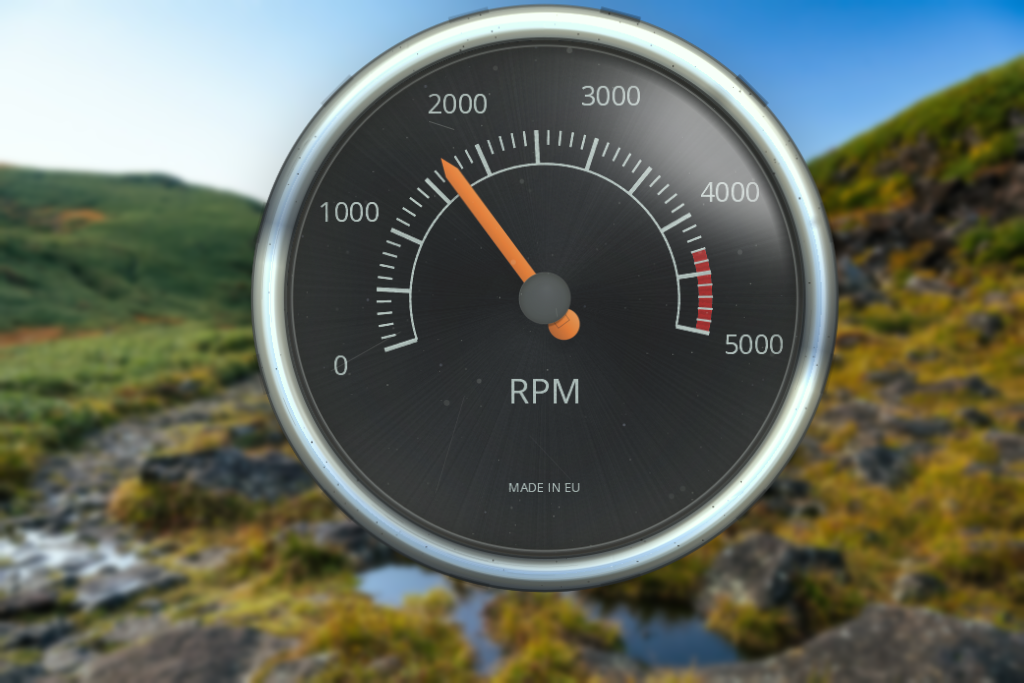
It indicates 1700 rpm
